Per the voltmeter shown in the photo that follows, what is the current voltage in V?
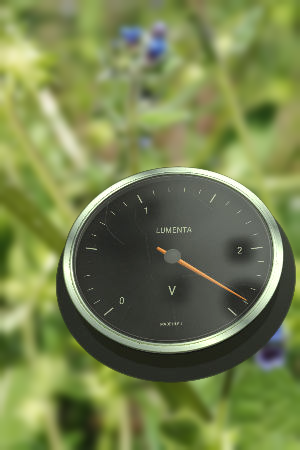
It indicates 2.4 V
